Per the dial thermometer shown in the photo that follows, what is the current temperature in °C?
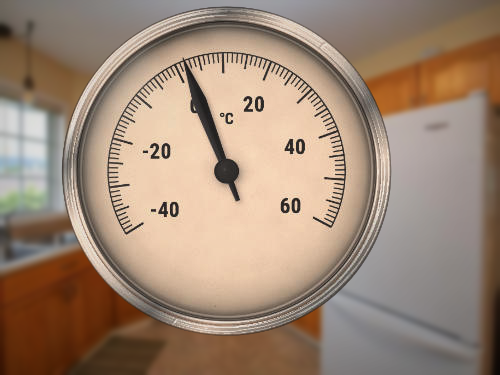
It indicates 2 °C
